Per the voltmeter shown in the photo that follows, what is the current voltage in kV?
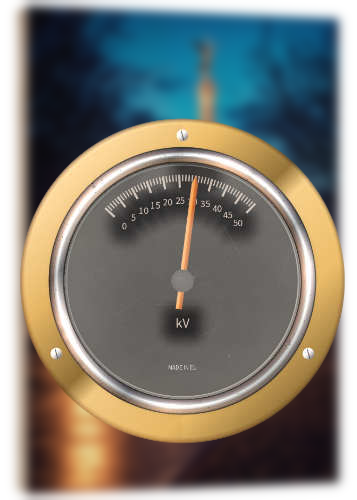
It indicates 30 kV
